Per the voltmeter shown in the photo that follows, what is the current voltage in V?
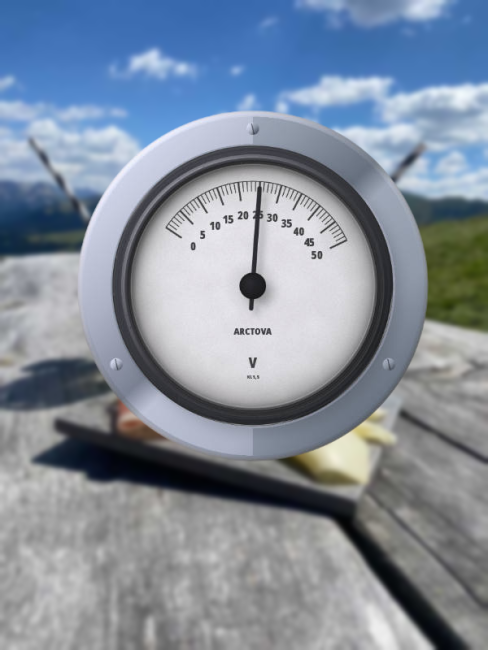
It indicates 25 V
